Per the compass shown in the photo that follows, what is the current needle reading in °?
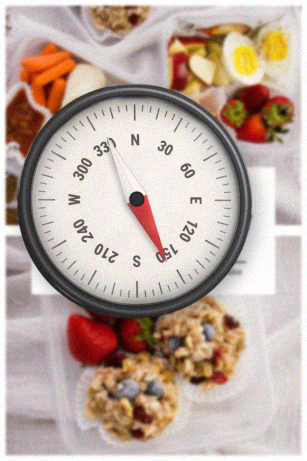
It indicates 155 °
